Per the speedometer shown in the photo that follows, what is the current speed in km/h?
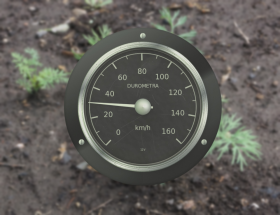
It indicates 30 km/h
